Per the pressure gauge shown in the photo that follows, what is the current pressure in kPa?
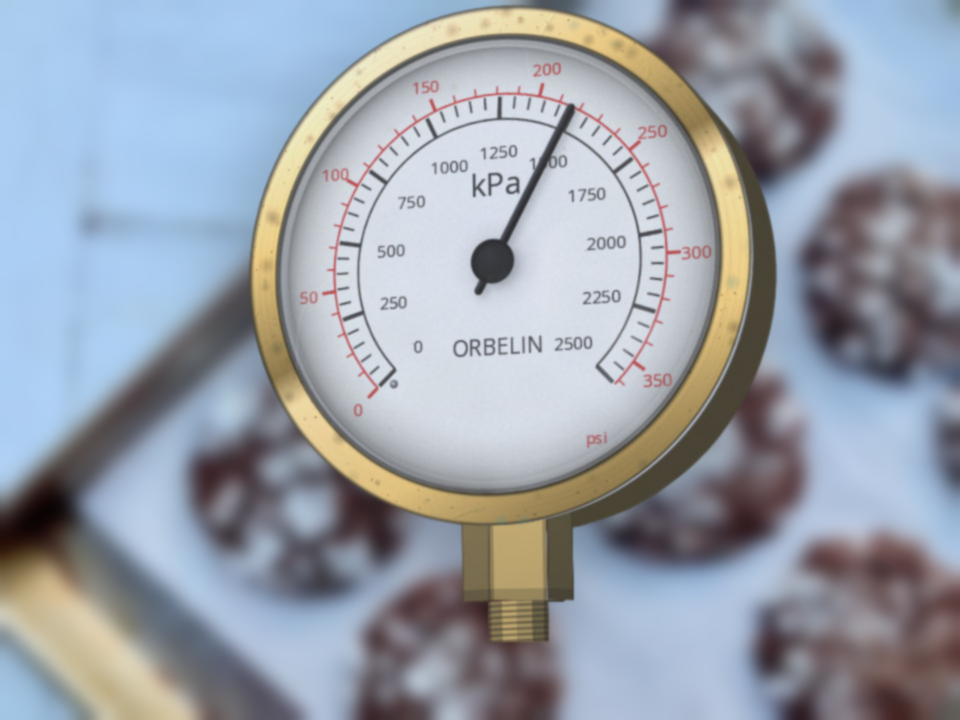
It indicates 1500 kPa
